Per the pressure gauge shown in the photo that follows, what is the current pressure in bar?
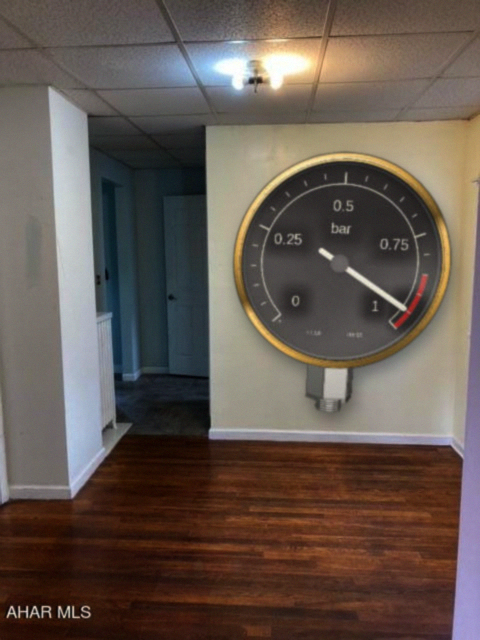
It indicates 0.95 bar
